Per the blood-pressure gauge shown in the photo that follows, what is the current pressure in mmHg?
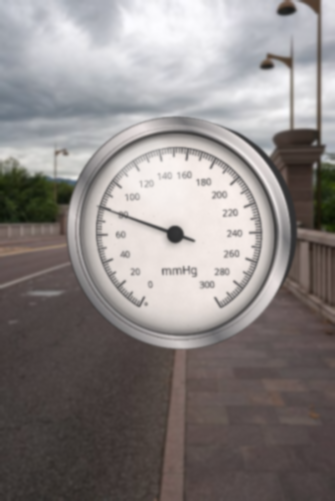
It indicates 80 mmHg
